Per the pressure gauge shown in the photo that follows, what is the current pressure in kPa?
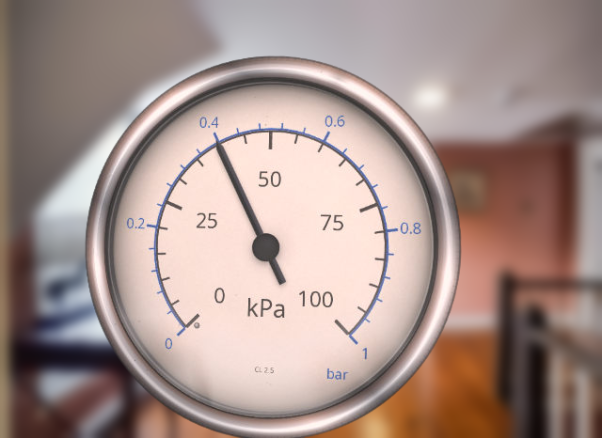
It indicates 40 kPa
